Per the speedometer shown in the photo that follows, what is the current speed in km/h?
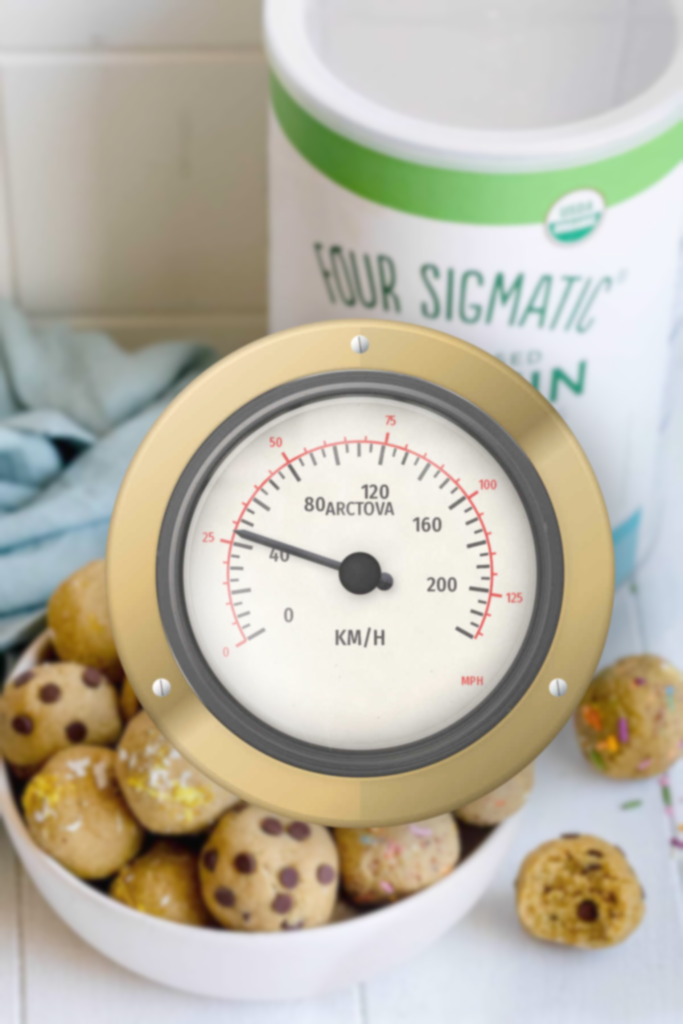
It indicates 45 km/h
